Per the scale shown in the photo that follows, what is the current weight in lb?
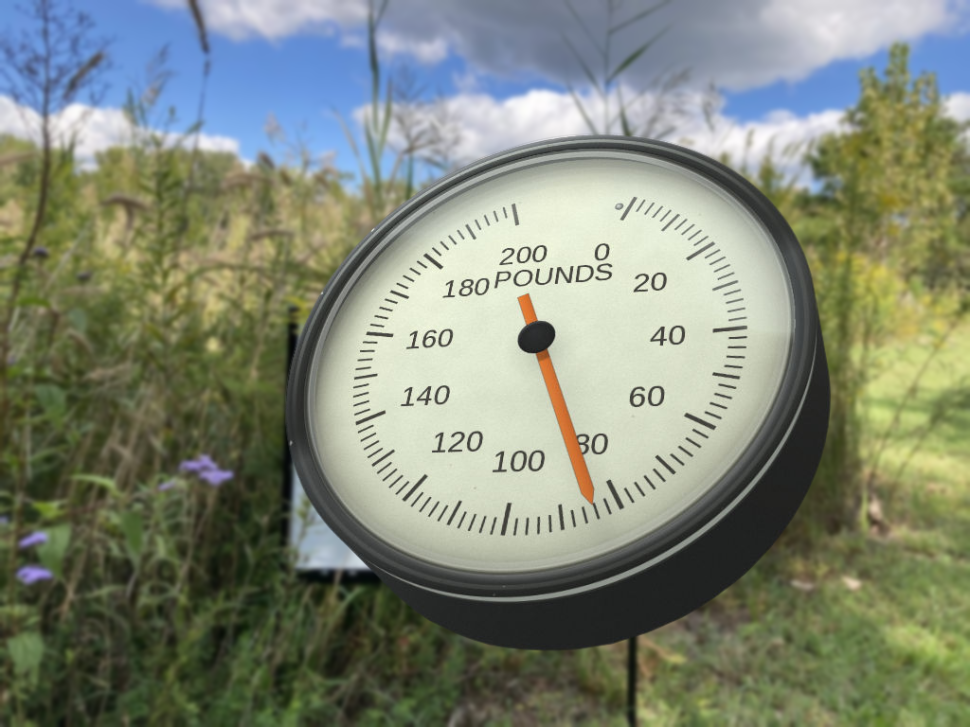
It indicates 84 lb
